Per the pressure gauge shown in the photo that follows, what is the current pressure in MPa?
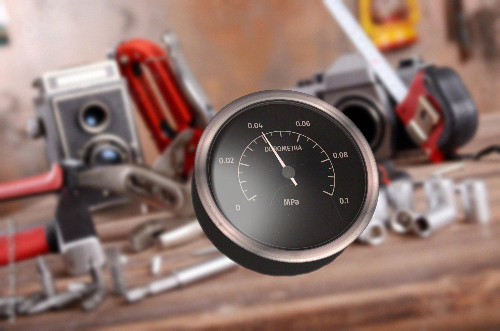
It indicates 0.04 MPa
